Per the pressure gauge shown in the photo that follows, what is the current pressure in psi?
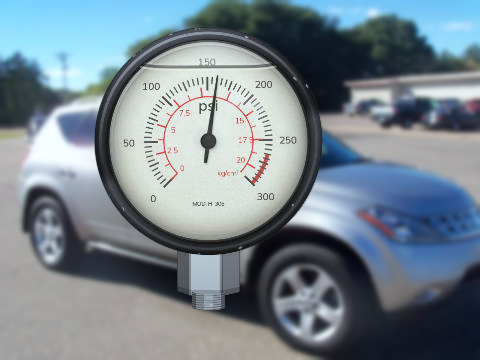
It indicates 160 psi
